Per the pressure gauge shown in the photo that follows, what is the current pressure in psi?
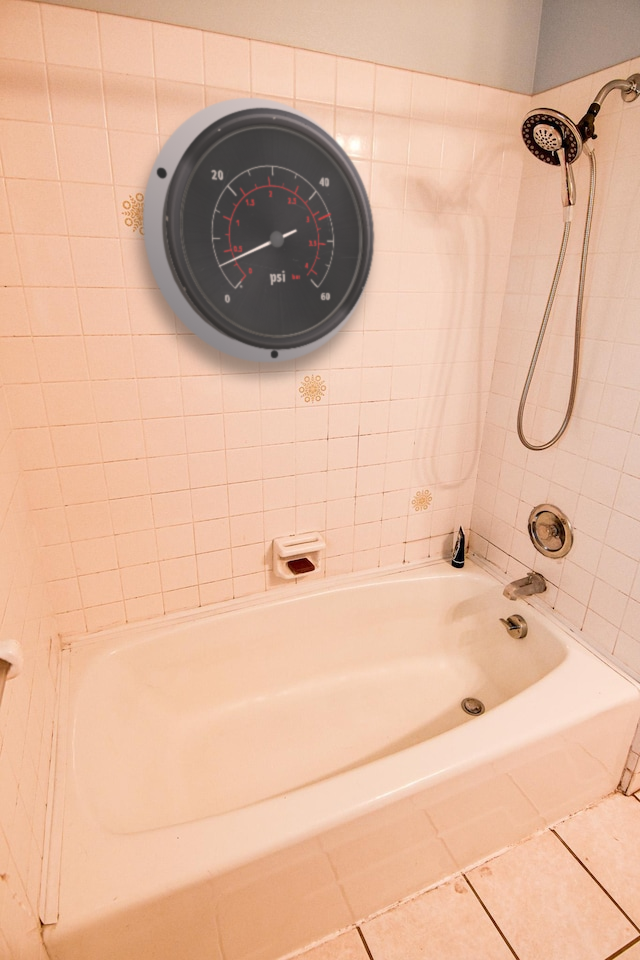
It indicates 5 psi
